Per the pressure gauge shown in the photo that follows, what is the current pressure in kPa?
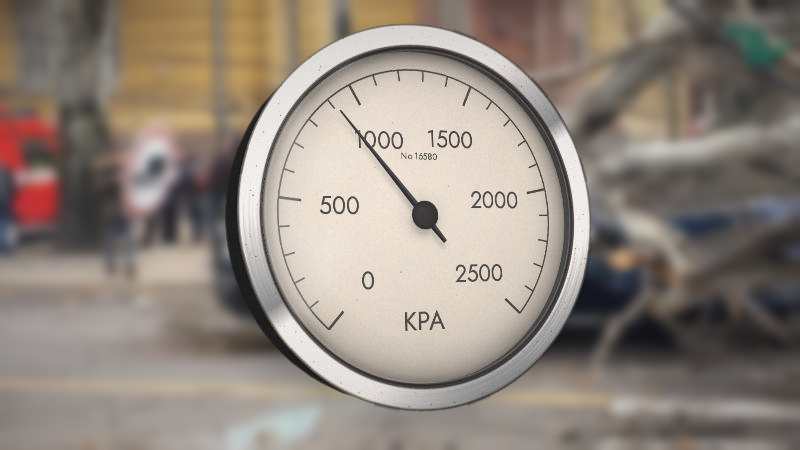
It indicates 900 kPa
